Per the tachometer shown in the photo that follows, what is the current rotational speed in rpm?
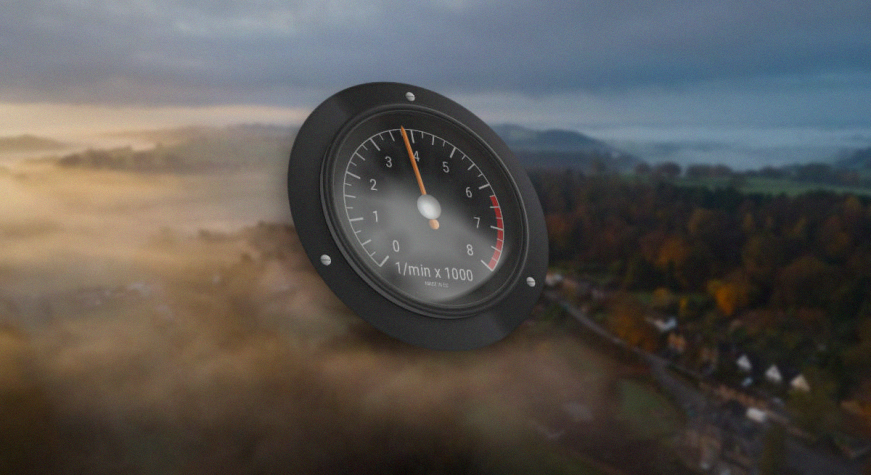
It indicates 3750 rpm
